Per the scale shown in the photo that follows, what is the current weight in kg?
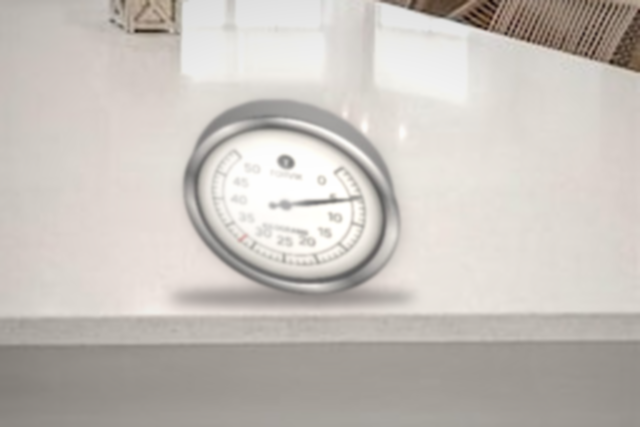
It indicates 5 kg
